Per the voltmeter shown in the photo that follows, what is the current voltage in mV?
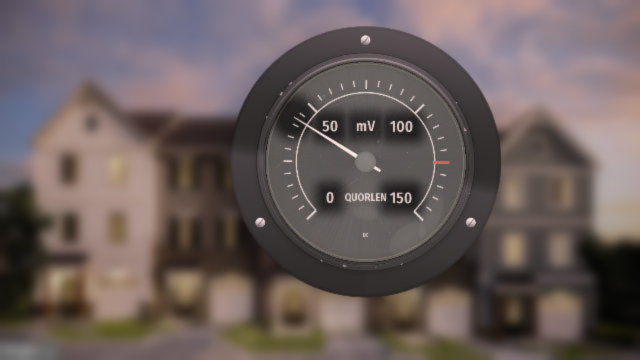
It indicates 42.5 mV
